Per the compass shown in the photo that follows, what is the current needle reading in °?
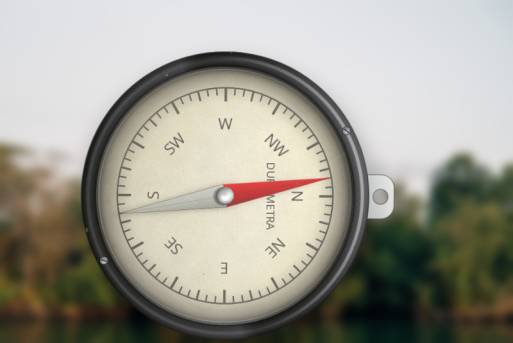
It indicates 350 °
